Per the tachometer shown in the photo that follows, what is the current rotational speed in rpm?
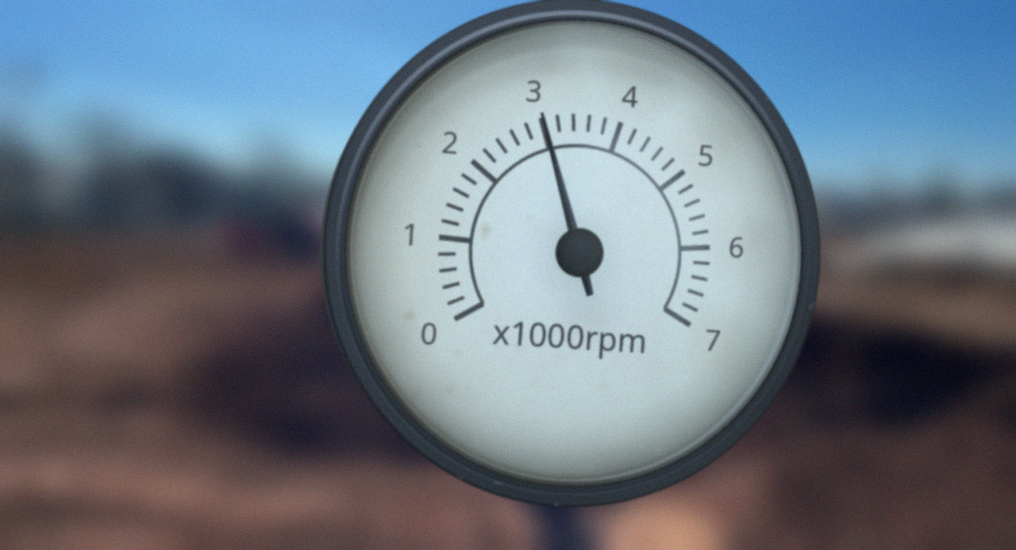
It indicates 3000 rpm
